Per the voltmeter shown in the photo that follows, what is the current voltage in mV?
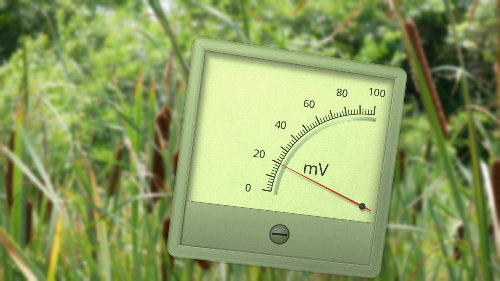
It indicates 20 mV
